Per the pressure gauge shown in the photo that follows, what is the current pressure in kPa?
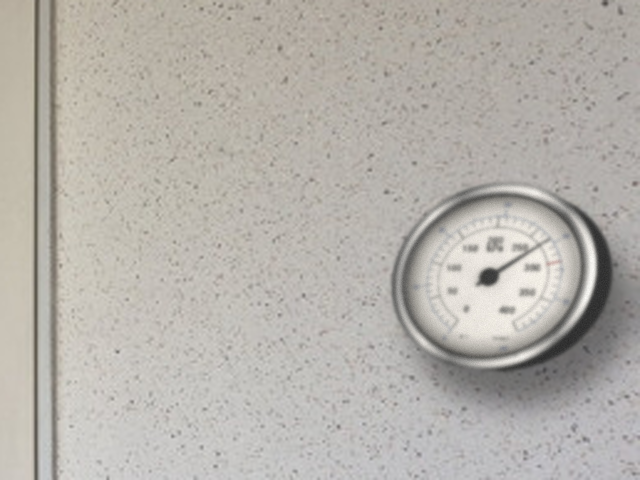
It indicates 270 kPa
